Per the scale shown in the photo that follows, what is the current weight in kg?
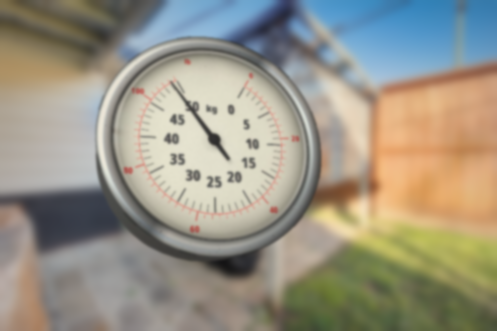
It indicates 49 kg
